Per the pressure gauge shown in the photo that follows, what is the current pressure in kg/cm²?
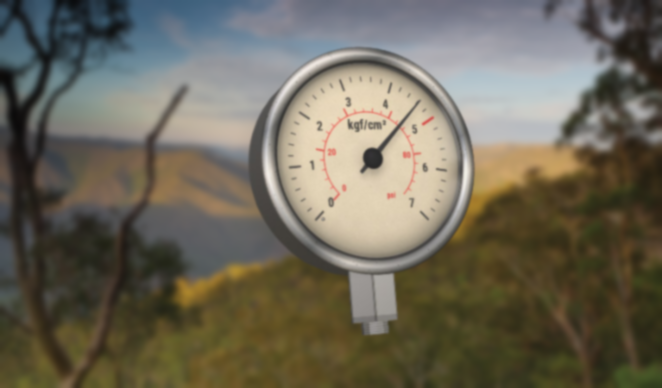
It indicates 4.6 kg/cm²
